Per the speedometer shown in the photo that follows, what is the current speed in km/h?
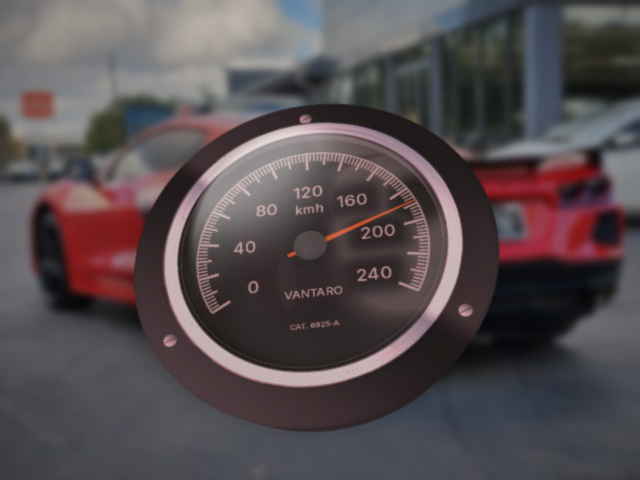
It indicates 190 km/h
